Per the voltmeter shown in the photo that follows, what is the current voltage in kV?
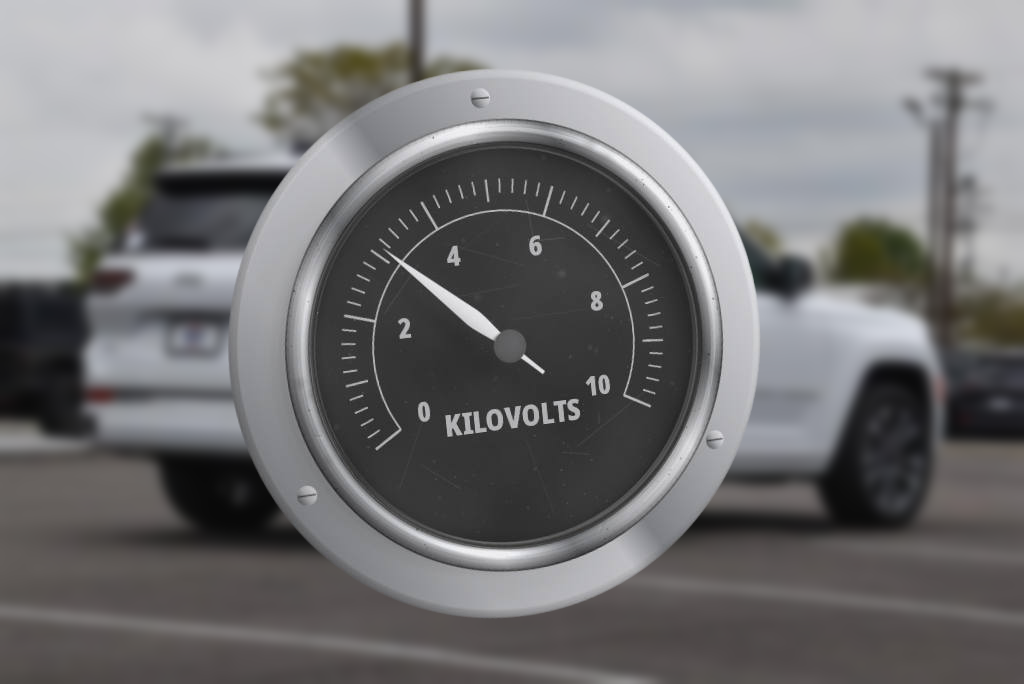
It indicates 3.1 kV
